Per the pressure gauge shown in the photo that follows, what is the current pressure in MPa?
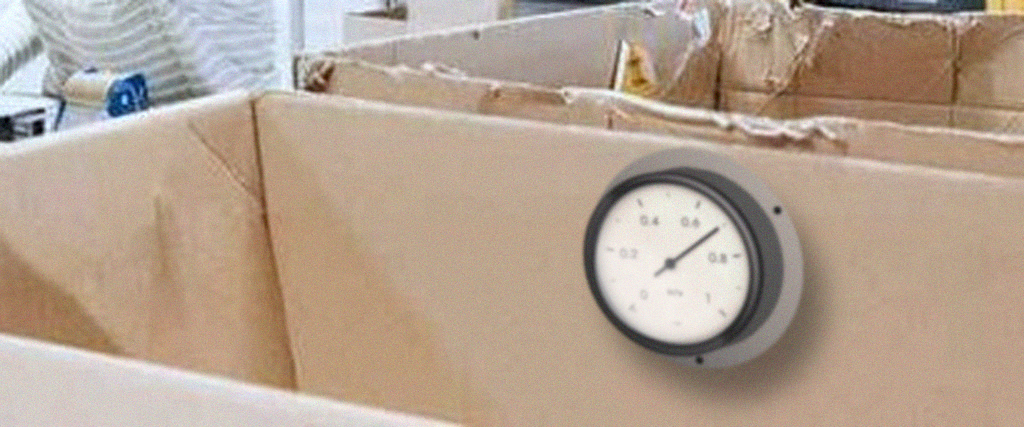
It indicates 0.7 MPa
